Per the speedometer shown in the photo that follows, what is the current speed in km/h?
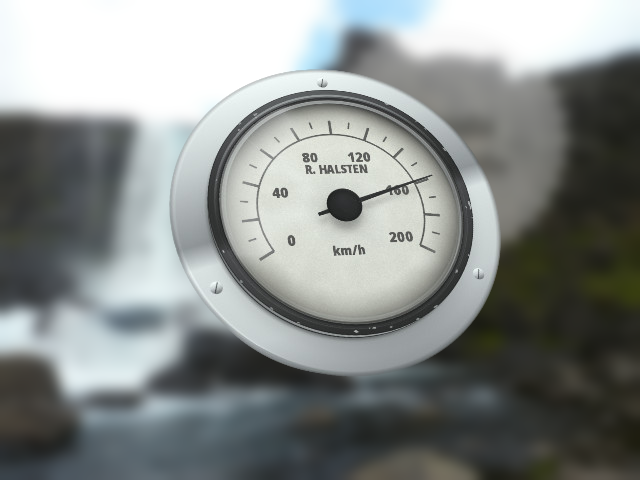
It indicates 160 km/h
